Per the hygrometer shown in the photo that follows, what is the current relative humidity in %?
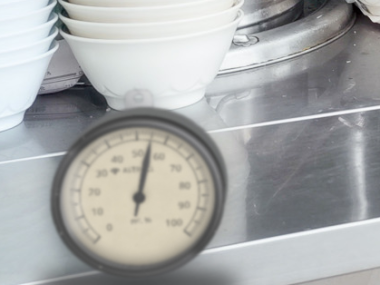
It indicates 55 %
